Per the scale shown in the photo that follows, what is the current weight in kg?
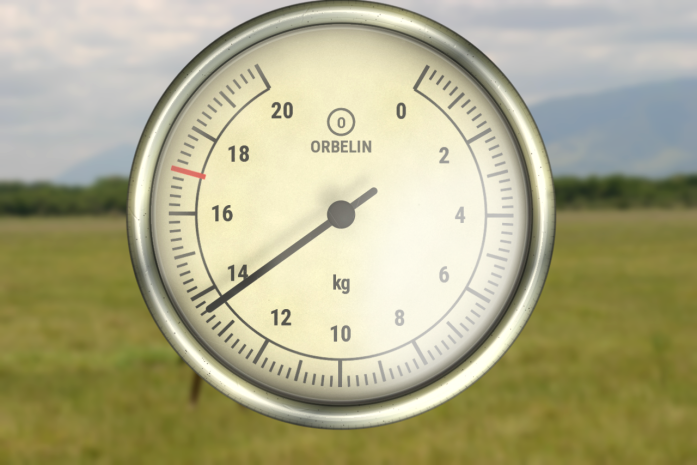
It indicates 13.6 kg
